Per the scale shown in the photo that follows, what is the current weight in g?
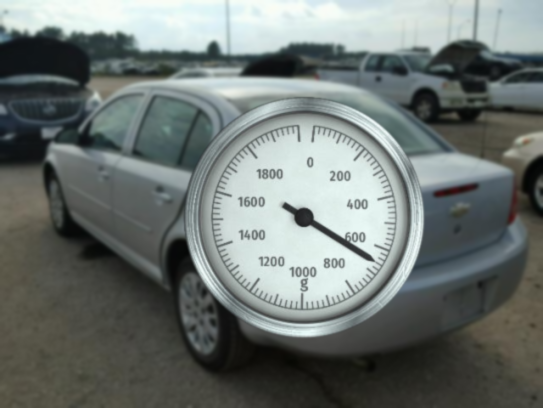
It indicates 660 g
